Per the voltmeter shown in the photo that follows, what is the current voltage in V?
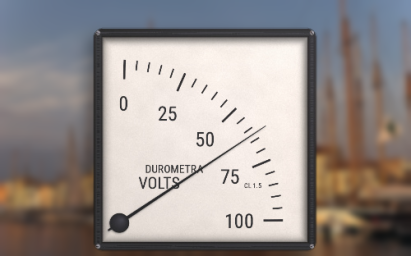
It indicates 62.5 V
